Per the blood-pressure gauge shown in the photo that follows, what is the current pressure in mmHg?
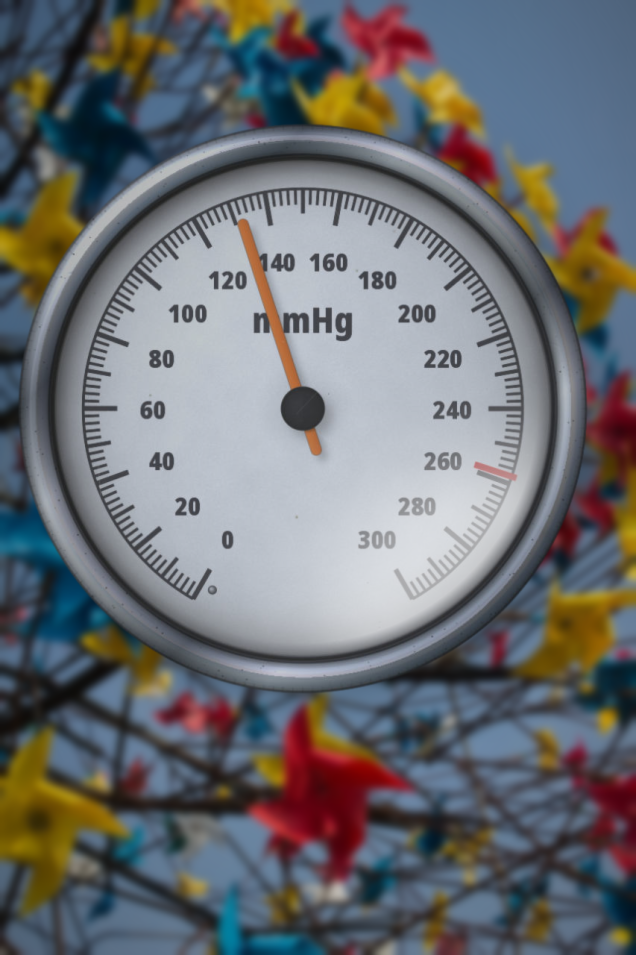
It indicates 132 mmHg
